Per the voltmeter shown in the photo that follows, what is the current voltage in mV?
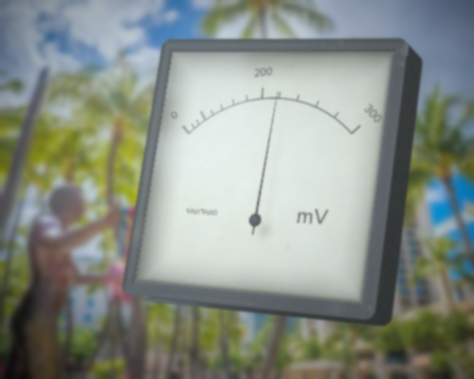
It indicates 220 mV
